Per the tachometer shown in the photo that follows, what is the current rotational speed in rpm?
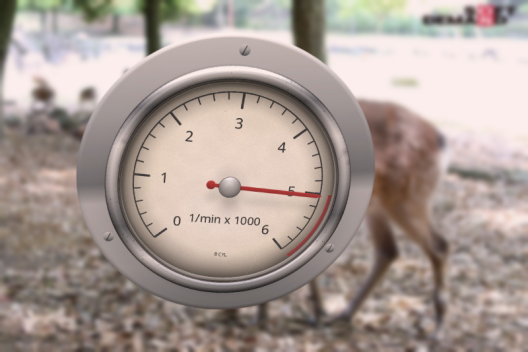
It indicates 5000 rpm
